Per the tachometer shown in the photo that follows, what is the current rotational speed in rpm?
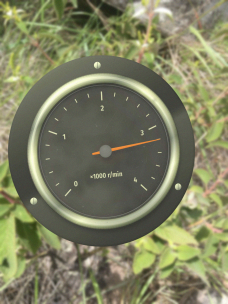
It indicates 3200 rpm
